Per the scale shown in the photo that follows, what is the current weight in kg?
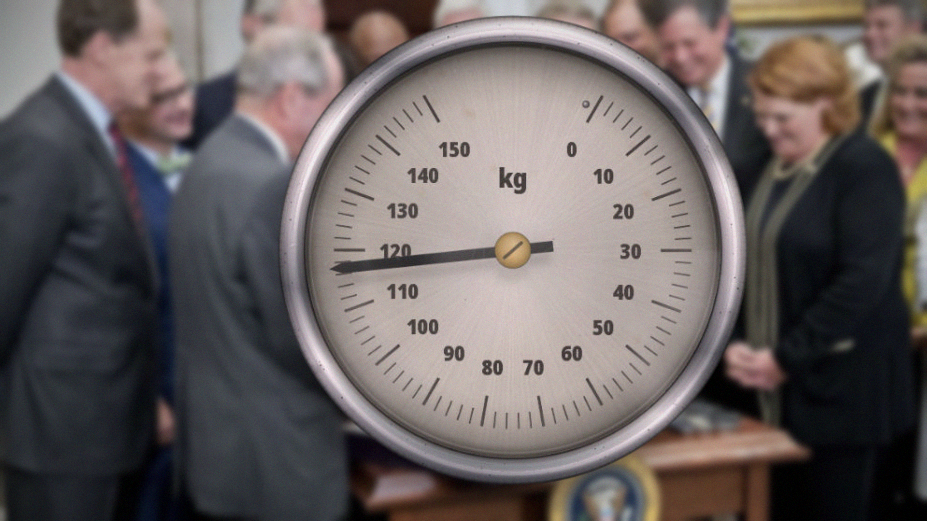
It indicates 117 kg
